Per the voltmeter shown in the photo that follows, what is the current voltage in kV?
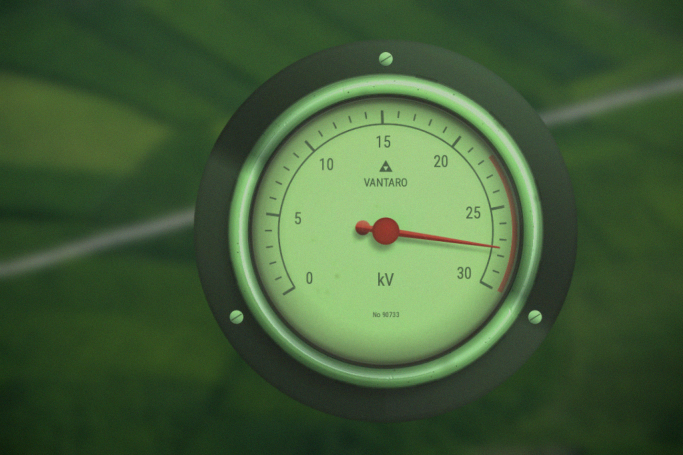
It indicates 27.5 kV
